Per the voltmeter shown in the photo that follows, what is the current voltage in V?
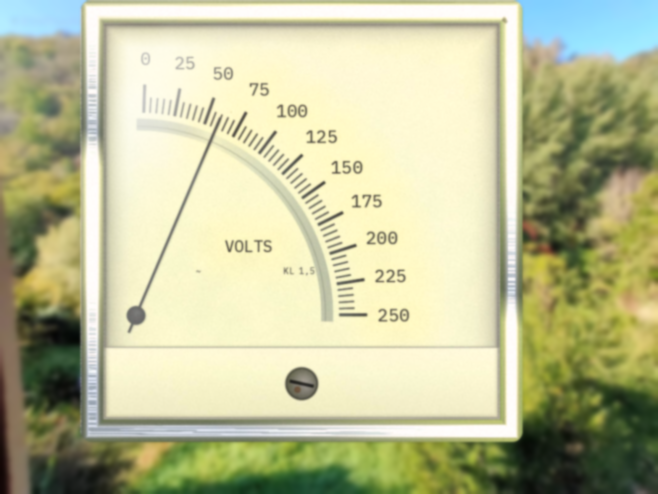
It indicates 60 V
